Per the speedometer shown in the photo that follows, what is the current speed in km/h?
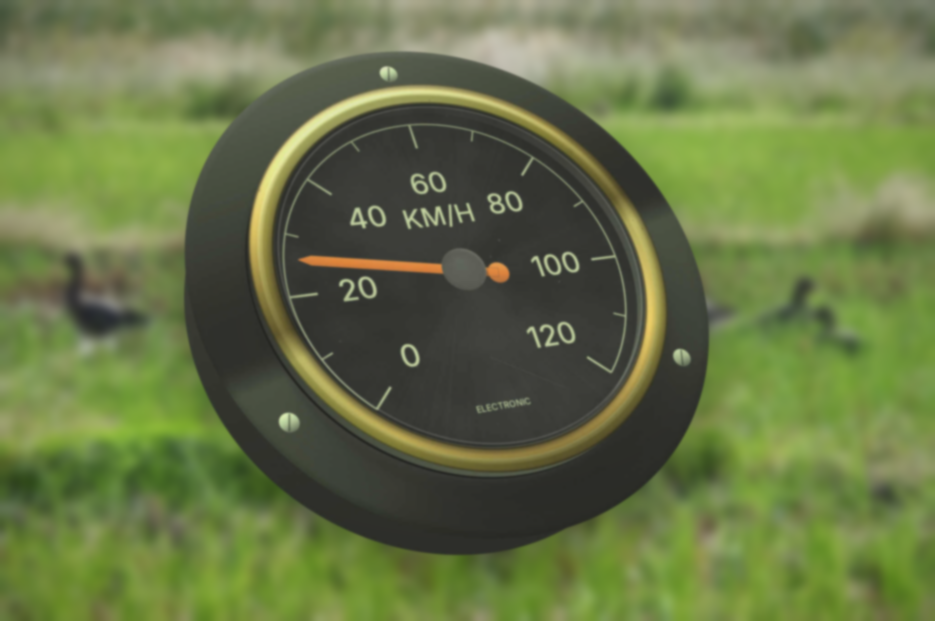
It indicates 25 km/h
